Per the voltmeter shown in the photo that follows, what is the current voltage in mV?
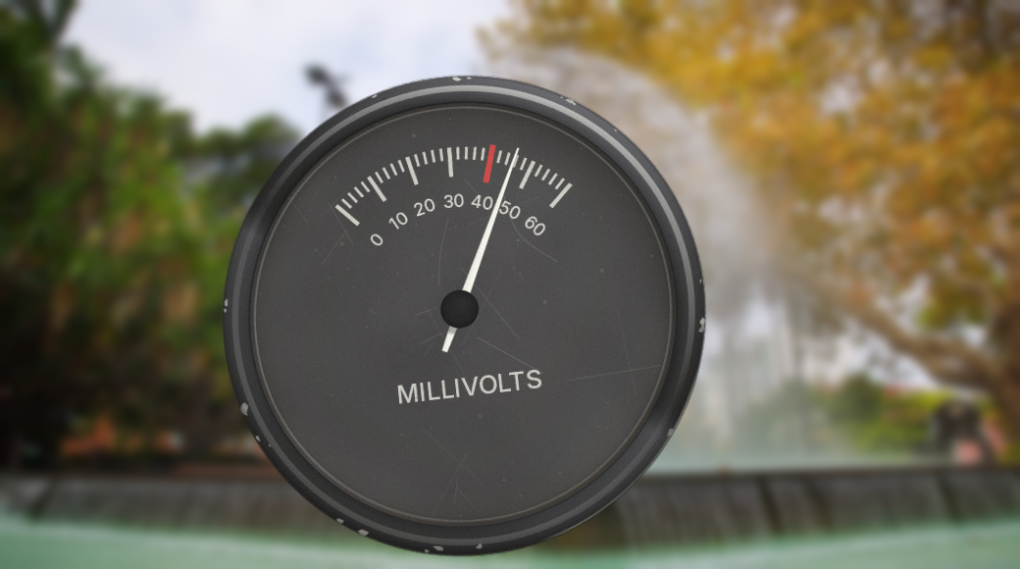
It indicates 46 mV
